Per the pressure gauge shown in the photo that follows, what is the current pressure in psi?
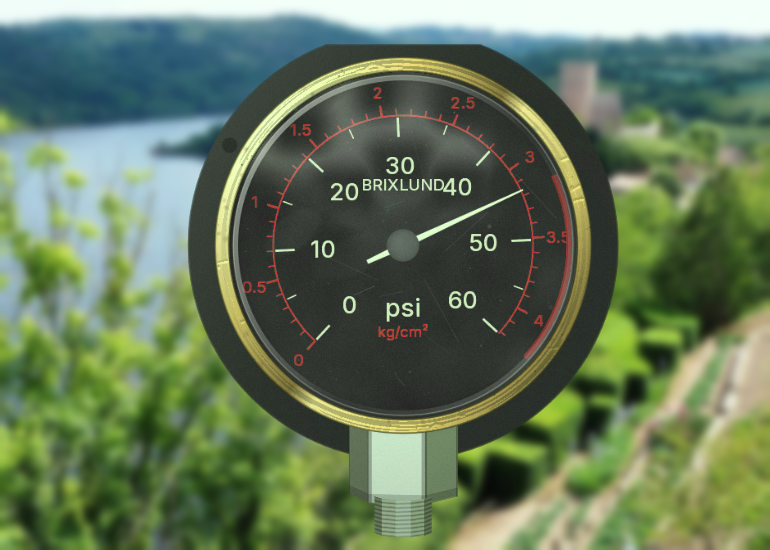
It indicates 45 psi
